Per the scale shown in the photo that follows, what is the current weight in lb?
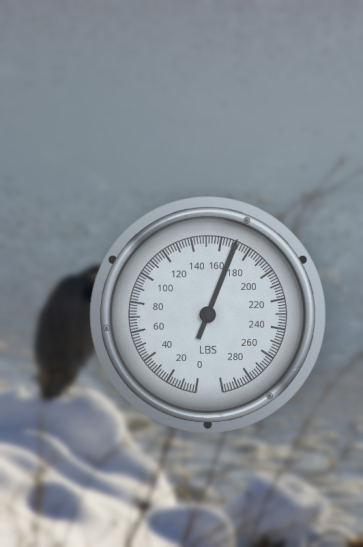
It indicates 170 lb
